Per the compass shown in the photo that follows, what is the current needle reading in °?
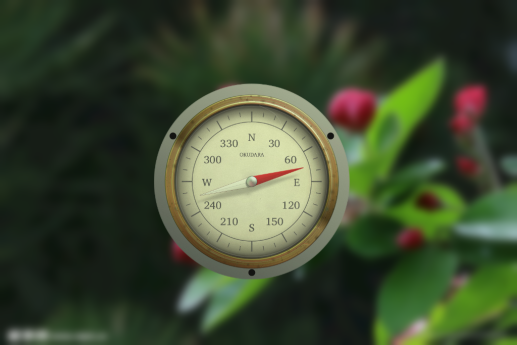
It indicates 75 °
